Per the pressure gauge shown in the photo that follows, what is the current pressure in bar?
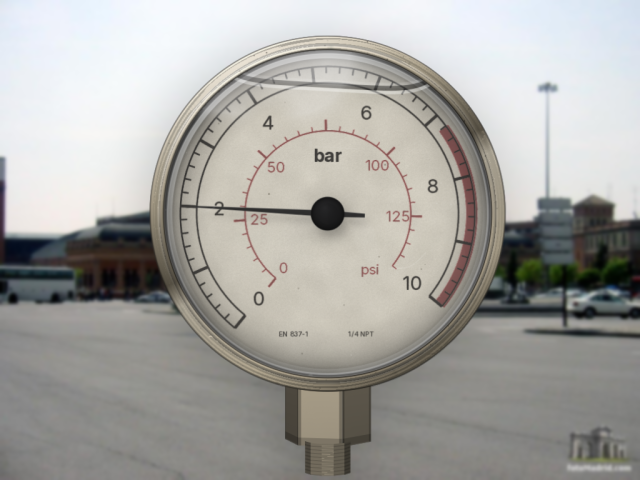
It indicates 2 bar
